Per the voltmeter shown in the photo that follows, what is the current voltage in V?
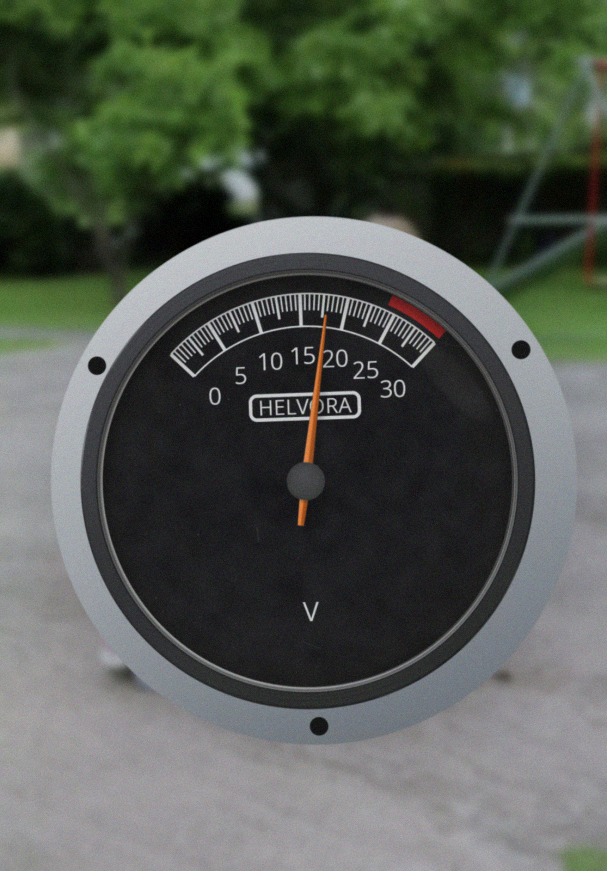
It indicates 18 V
